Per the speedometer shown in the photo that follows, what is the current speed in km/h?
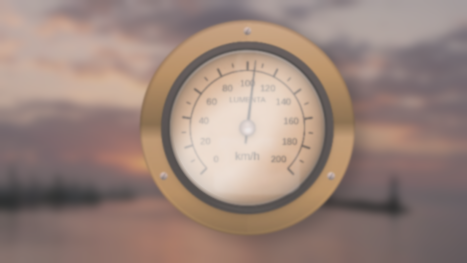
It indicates 105 km/h
